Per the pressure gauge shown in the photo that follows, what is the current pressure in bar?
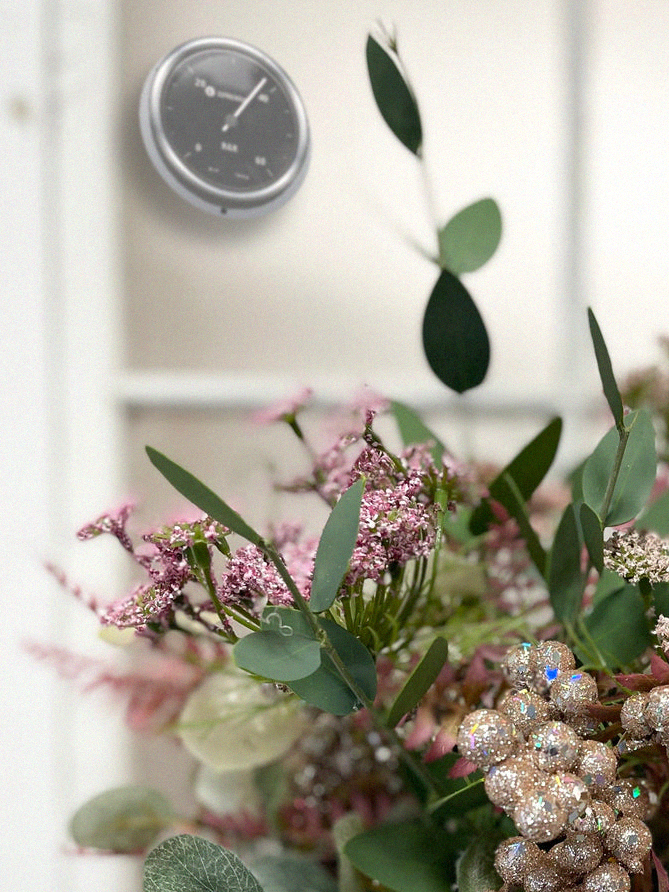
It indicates 37.5 bar
